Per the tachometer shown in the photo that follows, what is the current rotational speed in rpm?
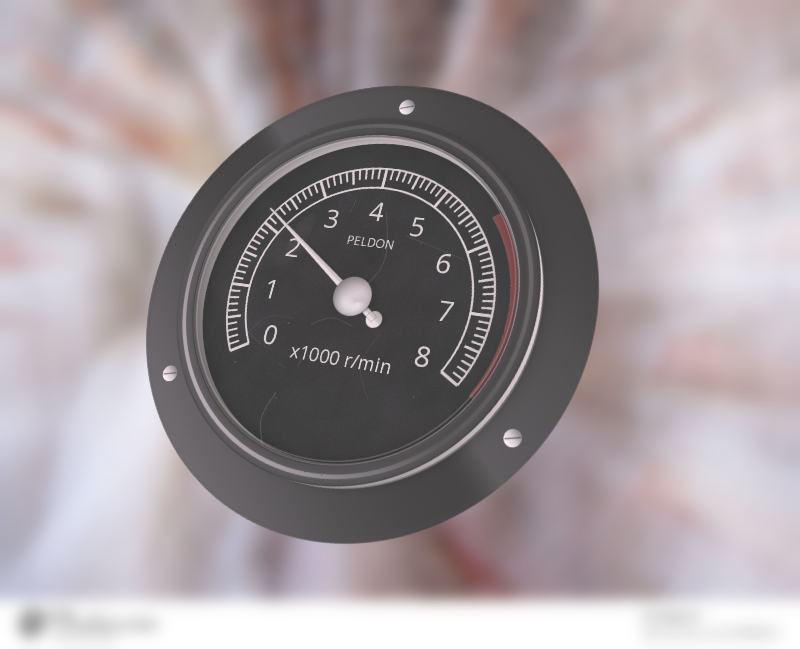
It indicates 2200 rpm
